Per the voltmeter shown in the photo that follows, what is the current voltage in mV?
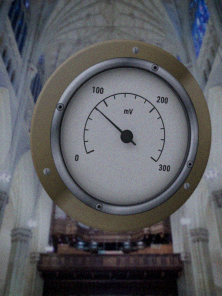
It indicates 80 mV
